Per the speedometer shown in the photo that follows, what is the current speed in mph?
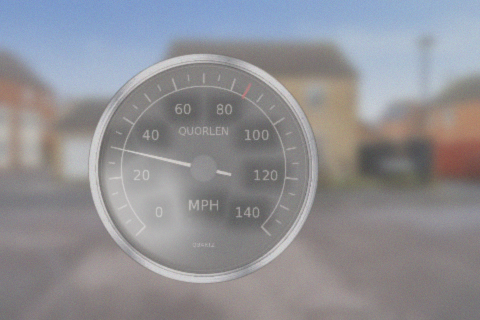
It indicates 30 mph
